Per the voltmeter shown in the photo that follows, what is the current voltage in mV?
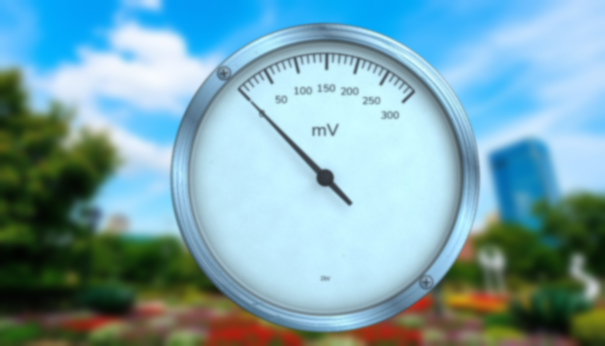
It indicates 0 mV
